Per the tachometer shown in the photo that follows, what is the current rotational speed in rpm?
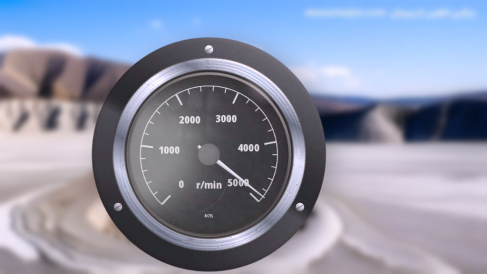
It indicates 4900 rpm
